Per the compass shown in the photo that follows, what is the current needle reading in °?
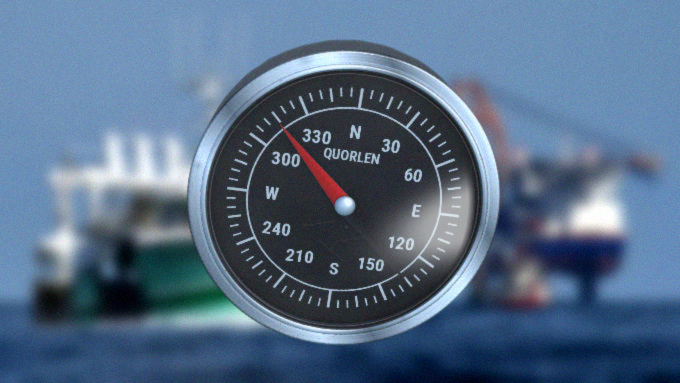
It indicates 315 °
